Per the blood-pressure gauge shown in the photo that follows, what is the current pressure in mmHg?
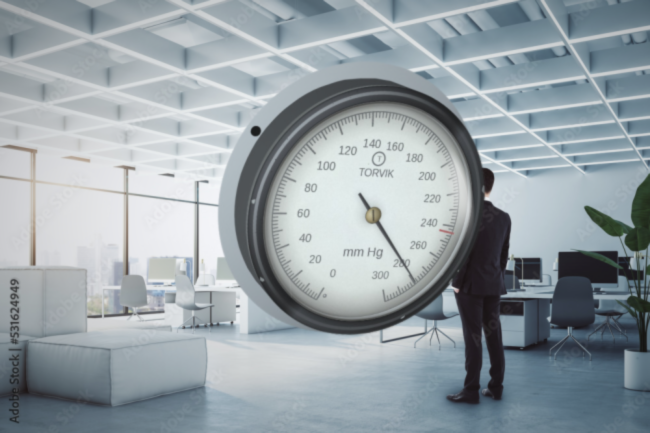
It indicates 280 mmHg
